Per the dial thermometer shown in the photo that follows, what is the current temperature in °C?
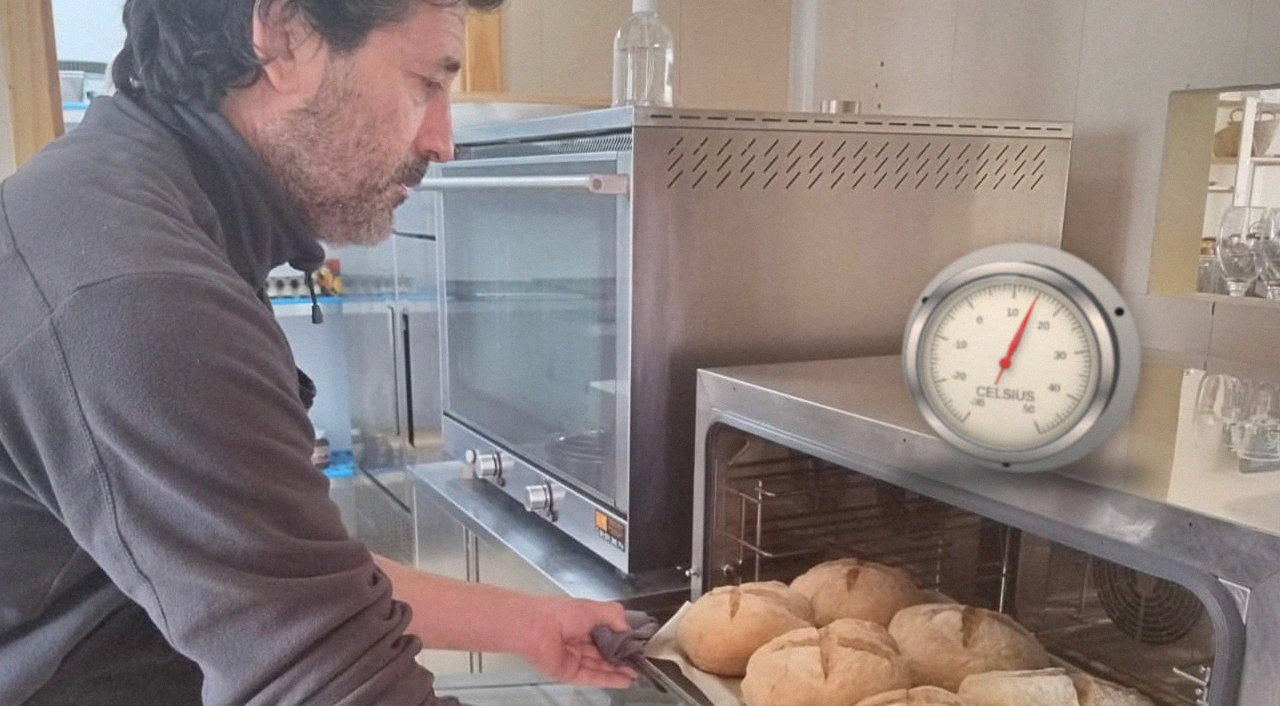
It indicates 15 °C
